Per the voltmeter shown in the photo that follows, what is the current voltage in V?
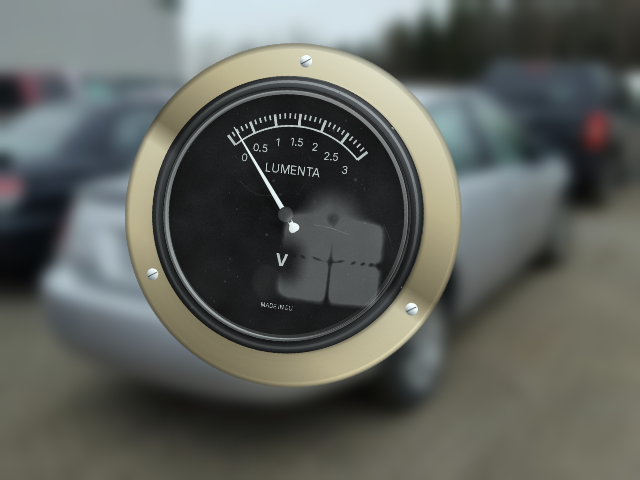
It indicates 0.2 V
